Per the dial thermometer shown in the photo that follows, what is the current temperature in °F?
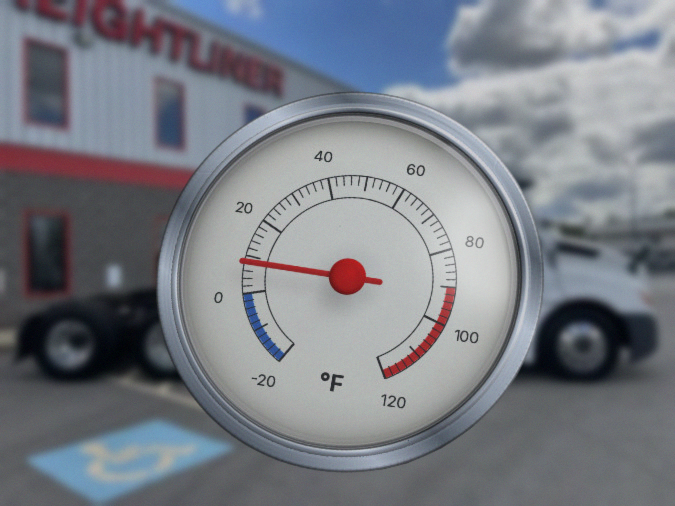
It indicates 8 °F
